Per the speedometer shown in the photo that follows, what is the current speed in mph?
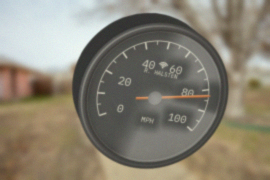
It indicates 82.5 mph
